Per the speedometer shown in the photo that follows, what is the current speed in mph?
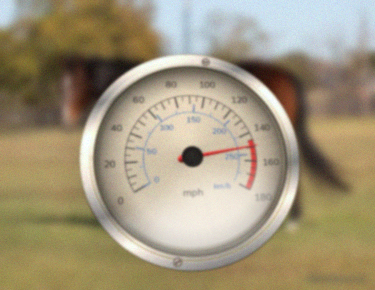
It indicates 150 mph
